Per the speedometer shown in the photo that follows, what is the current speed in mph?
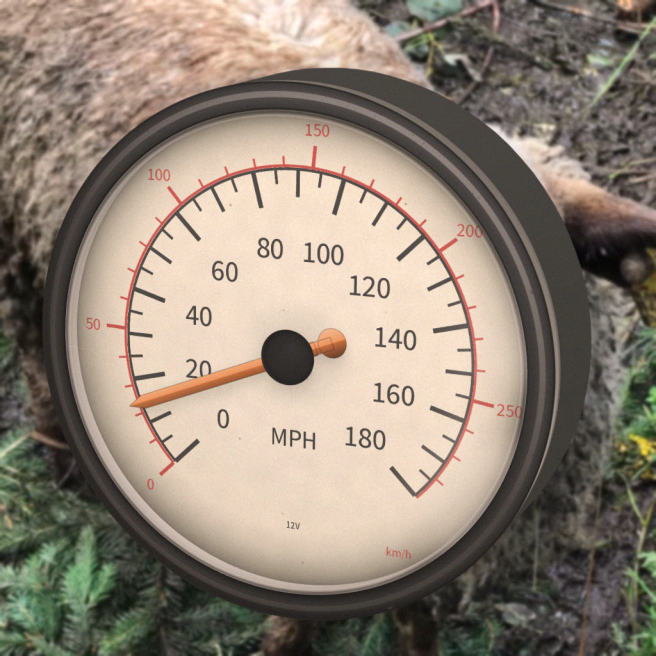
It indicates 15 mph
